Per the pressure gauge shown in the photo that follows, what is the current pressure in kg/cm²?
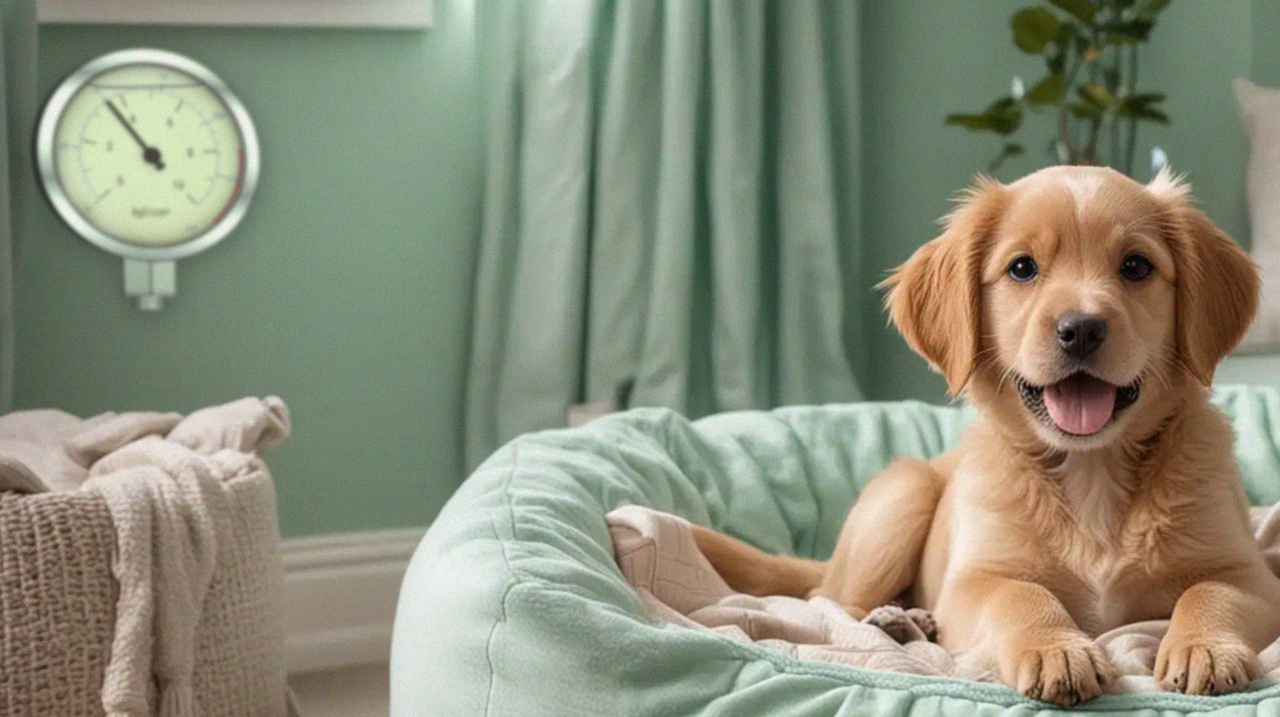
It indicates 3.5 kg/cm²
